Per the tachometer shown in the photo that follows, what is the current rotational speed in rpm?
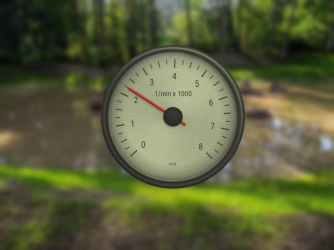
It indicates 2250 rpm
